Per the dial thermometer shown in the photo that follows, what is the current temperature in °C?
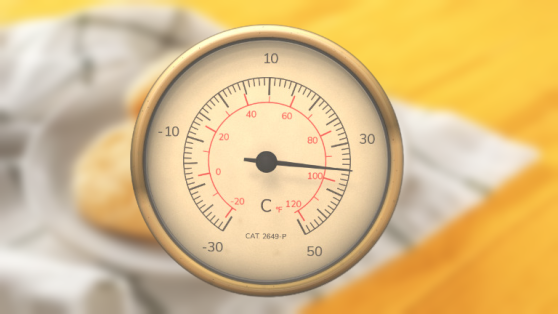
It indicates 35 °C
